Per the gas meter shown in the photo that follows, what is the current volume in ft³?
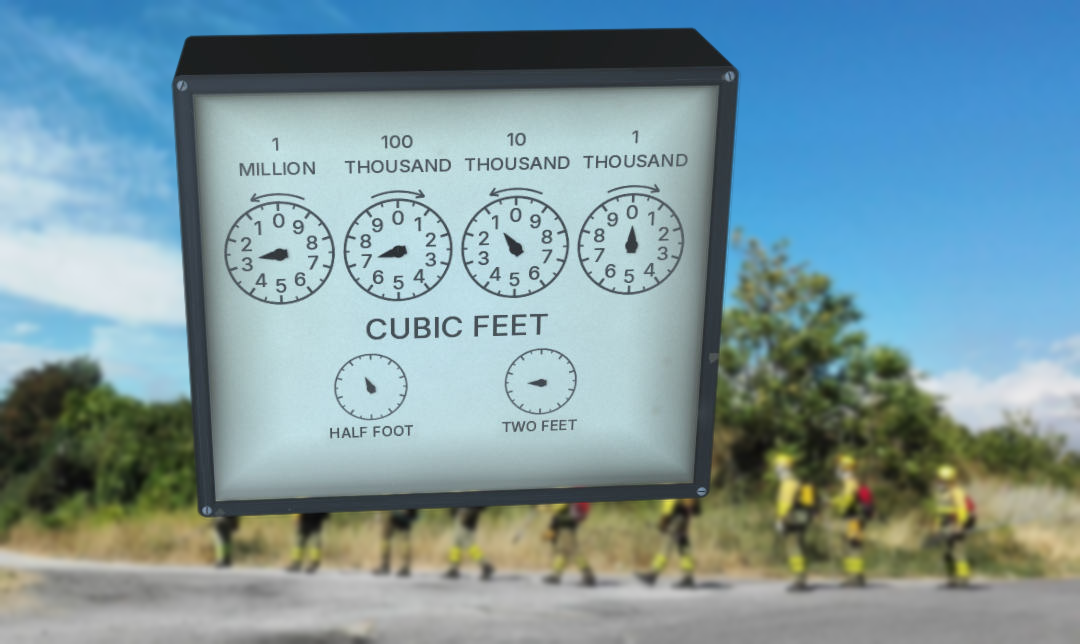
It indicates 271000 ft³
